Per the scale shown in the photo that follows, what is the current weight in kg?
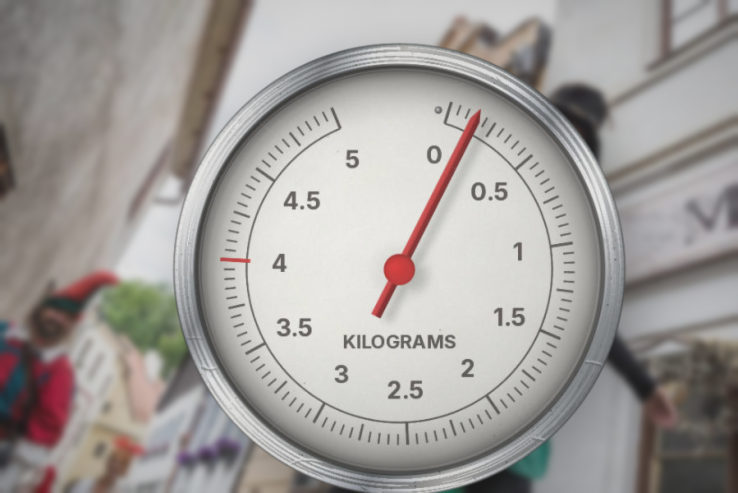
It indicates 0.15 kg
